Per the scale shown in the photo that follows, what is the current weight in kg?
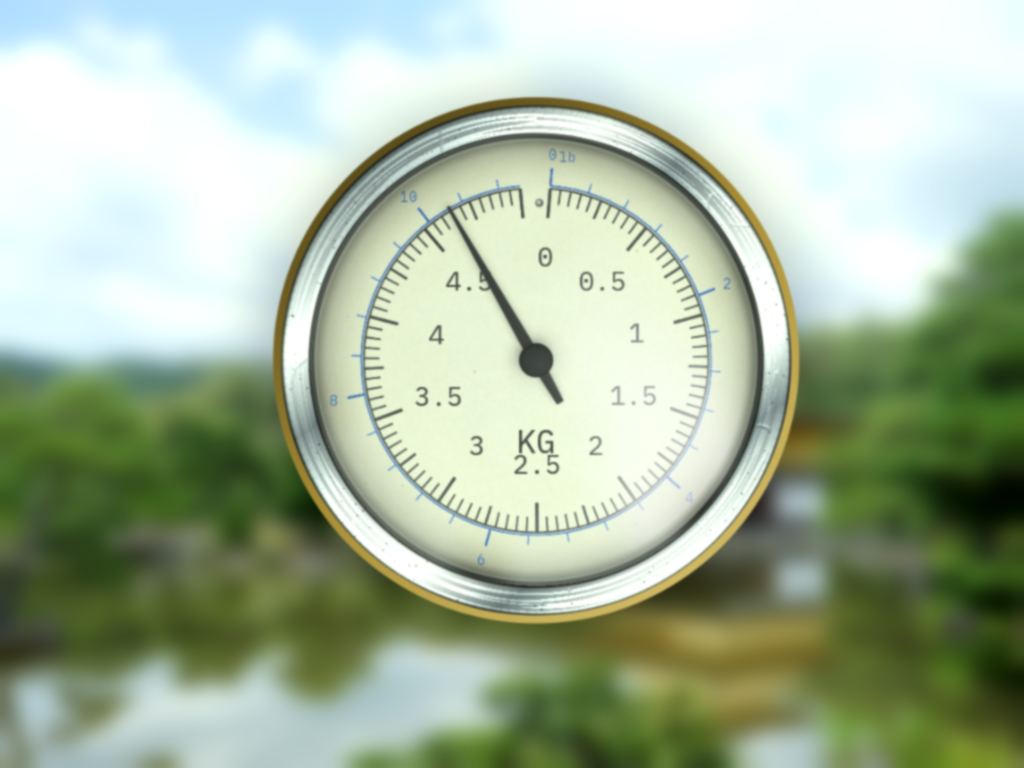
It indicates 4.65 kg
